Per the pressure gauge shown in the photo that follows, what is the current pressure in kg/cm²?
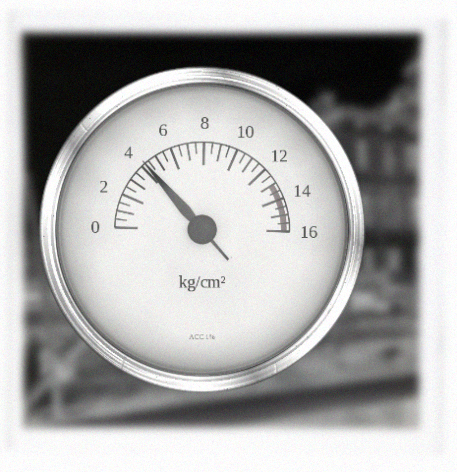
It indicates 4.25 kg/cm²
